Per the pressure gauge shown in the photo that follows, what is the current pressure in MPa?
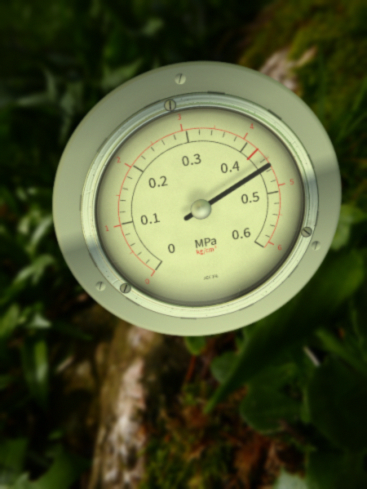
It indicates 0.45 MPa
